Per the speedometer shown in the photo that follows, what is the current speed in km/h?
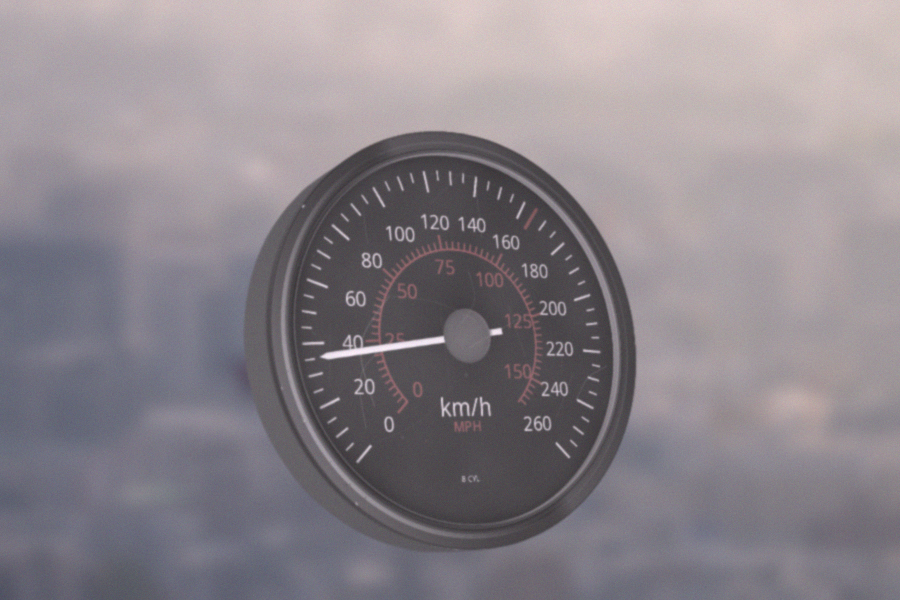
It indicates 35 km/h
